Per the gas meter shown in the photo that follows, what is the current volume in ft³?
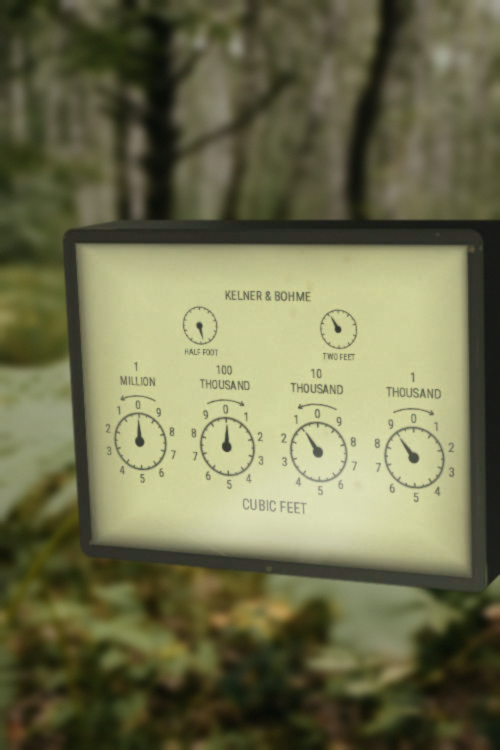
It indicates 900 ft³
